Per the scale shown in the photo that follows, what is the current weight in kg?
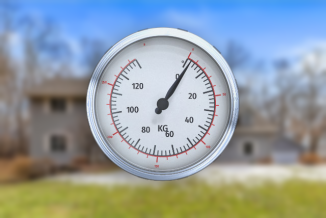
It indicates 2 kg
